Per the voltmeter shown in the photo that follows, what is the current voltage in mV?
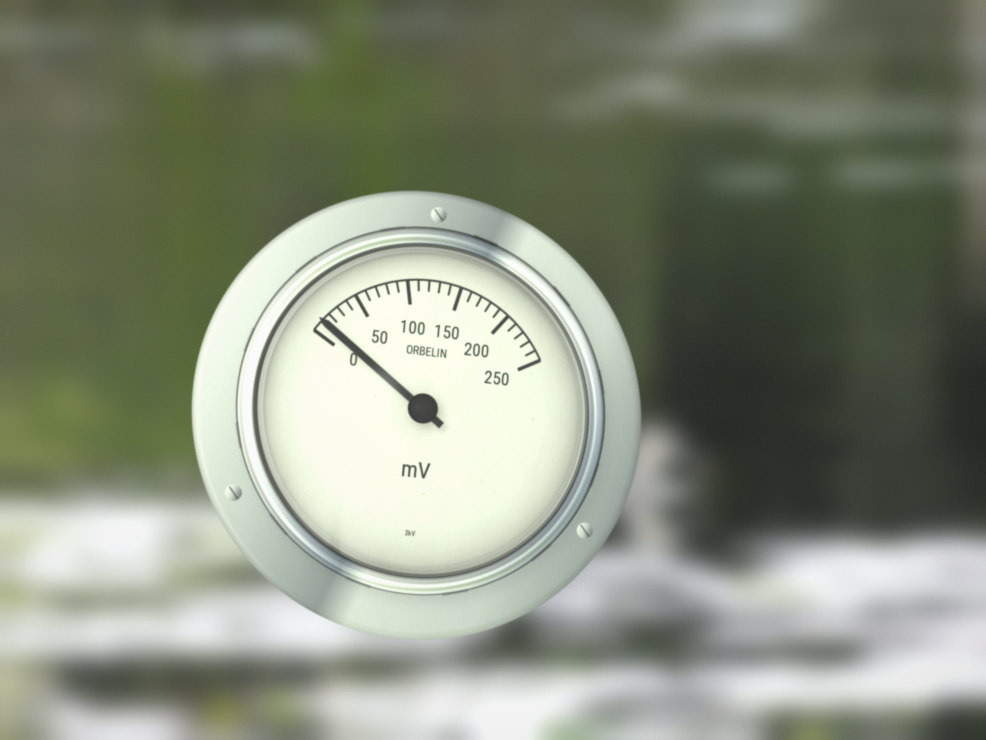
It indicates 10 mV
